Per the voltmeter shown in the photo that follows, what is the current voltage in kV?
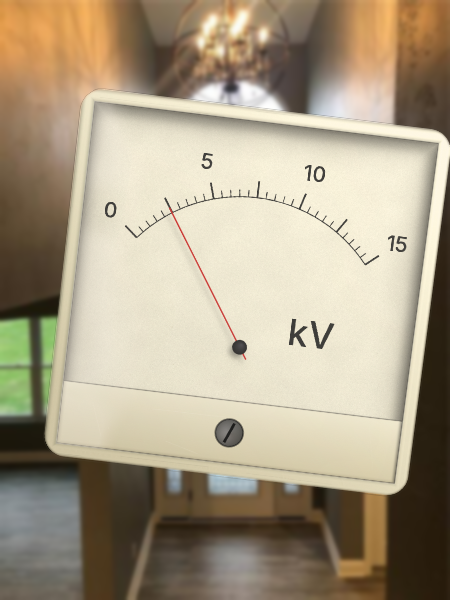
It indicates 2.5 kV
